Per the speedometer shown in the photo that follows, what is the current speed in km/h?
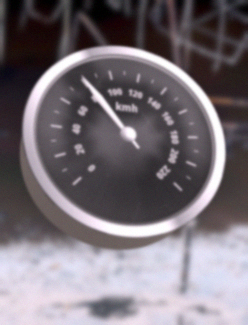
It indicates 80 km/h
